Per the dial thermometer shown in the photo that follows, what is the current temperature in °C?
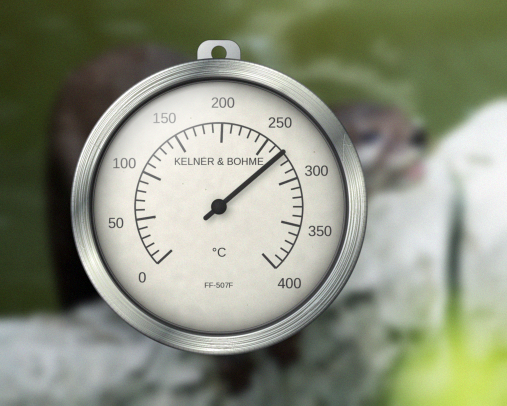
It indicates 270 °C
